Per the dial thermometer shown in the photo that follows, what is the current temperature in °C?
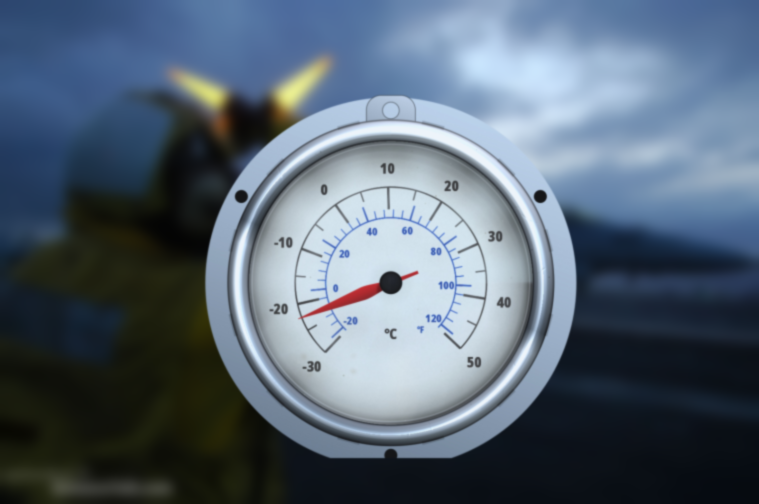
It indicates -22.5 °C
